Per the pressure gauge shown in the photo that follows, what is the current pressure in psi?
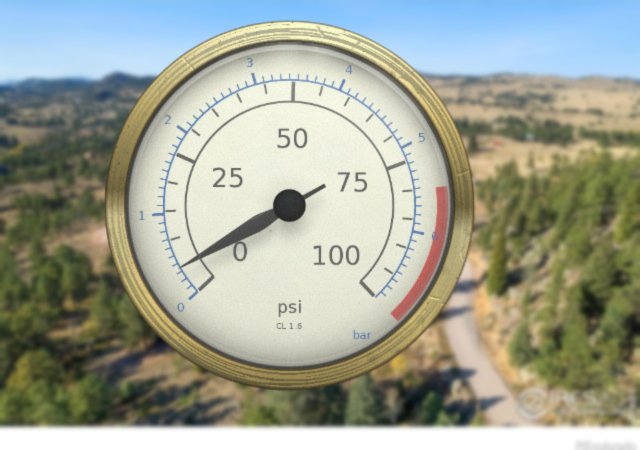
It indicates 5 psi
